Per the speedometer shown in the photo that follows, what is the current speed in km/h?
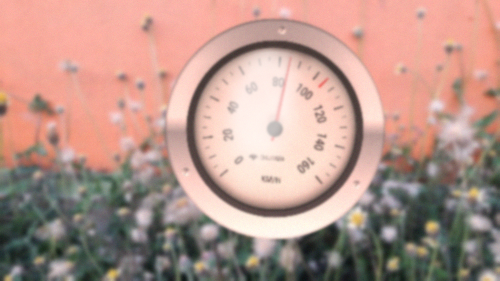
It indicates 85 km/h
